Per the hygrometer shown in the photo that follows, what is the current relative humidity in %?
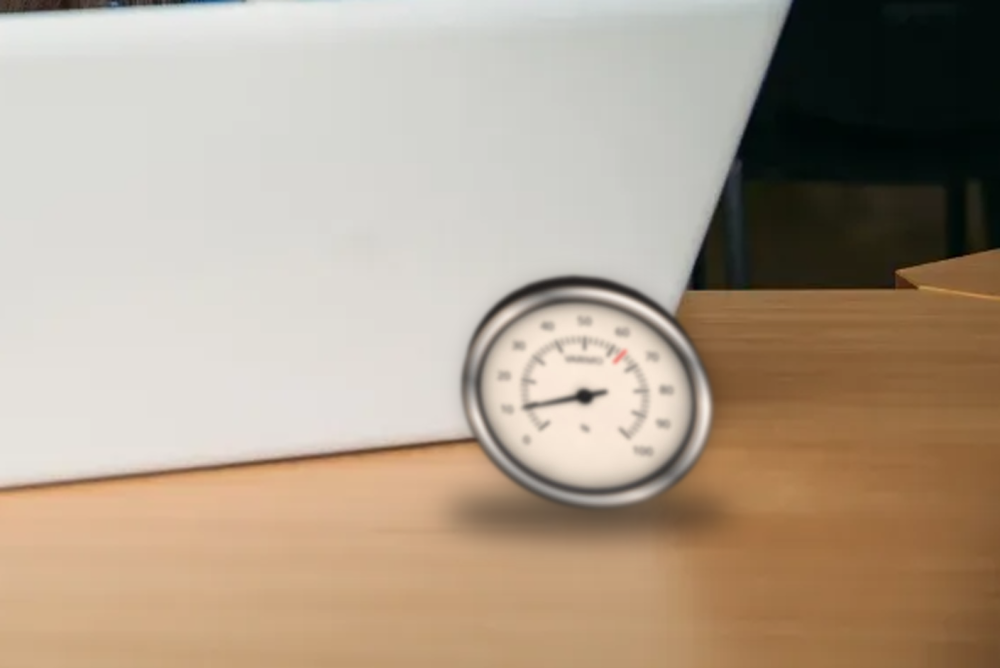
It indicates 10 %
